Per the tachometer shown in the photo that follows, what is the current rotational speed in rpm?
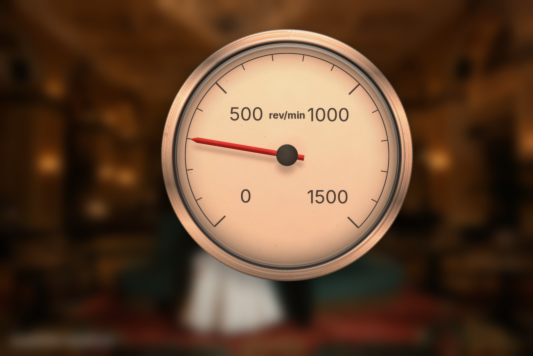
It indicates 300 rpm
